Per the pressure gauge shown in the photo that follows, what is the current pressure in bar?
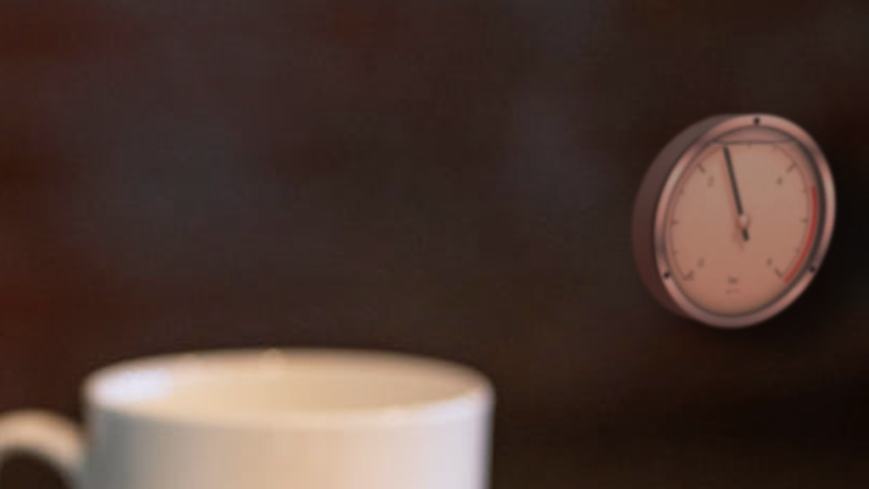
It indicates 2.5 bar
